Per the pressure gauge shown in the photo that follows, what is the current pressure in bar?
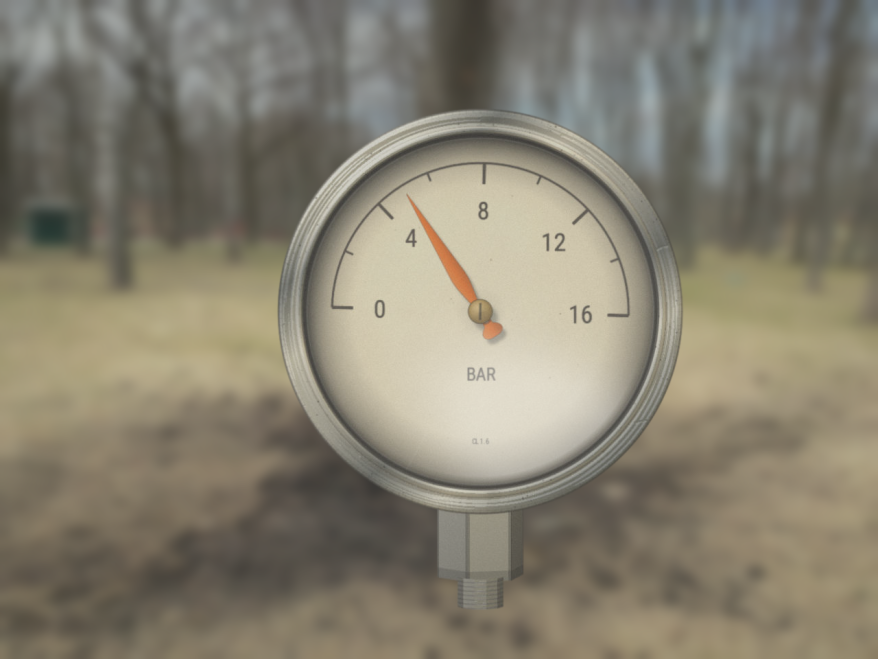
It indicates 5 bar
